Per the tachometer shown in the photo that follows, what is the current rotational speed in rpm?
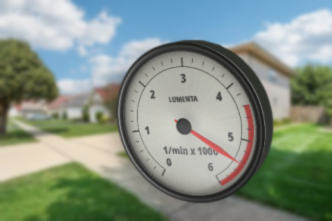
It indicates 5400 rpm
